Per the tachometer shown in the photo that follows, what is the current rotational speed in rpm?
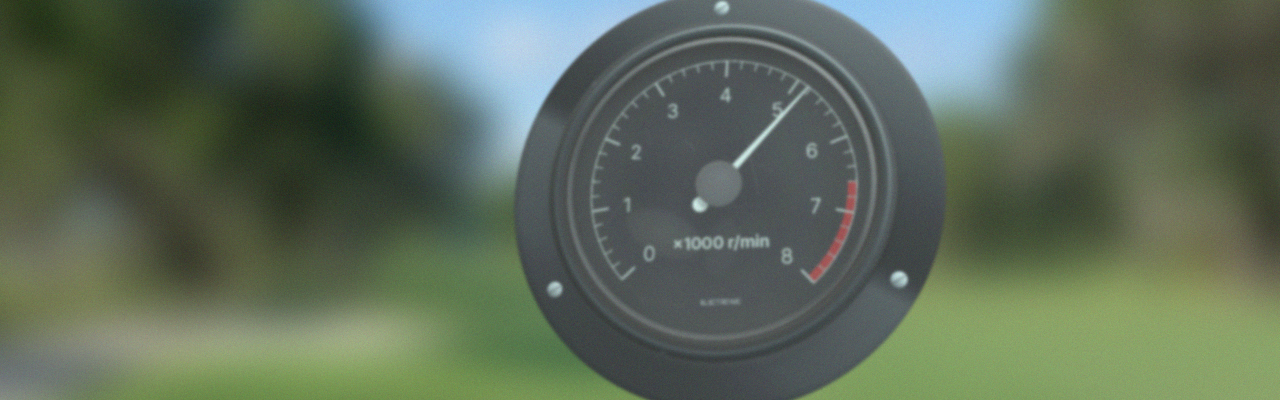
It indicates 5200 rpm
